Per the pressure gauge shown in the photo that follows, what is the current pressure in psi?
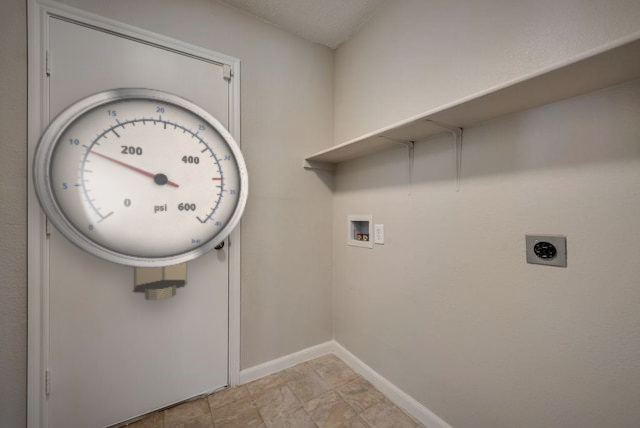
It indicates 140 psi
